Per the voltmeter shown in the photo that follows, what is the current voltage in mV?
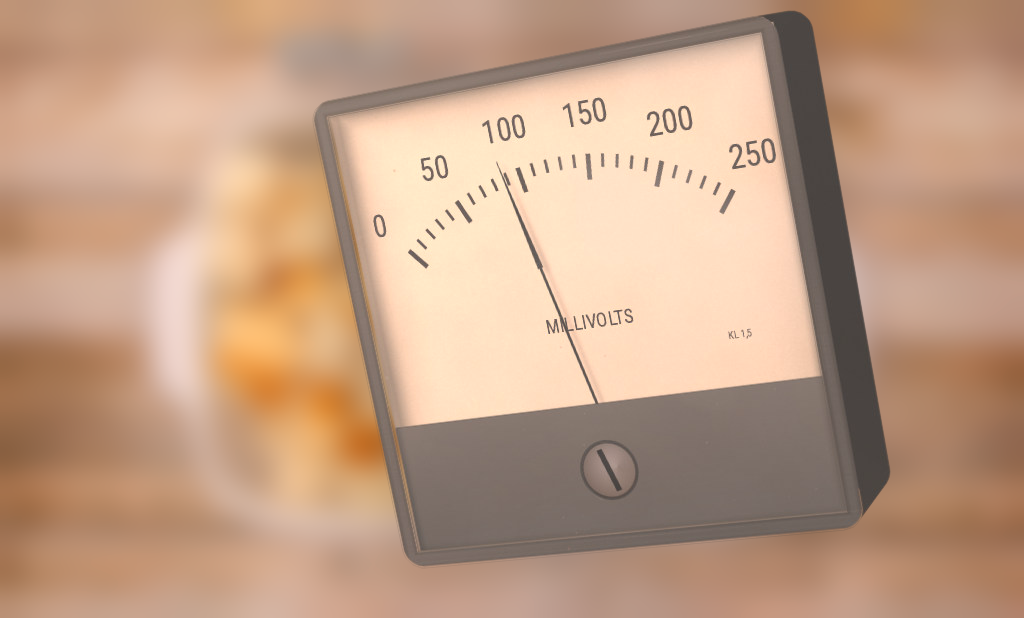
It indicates 90 mV
